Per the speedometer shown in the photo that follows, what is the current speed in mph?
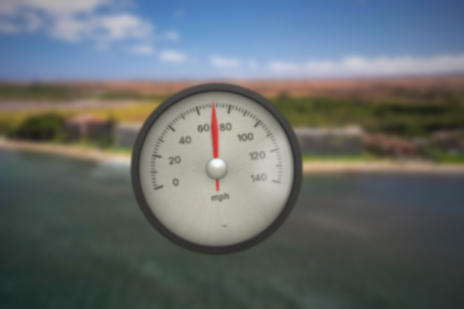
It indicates 70 mph
